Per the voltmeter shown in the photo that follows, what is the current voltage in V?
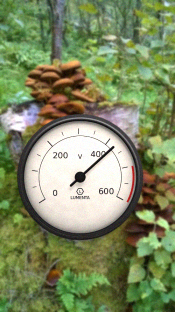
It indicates 425 V
